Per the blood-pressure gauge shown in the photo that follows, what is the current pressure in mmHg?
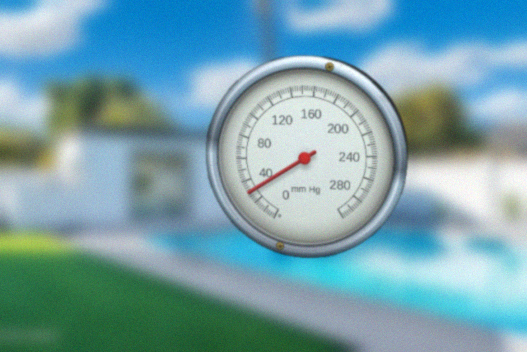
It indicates 30 mmHg
